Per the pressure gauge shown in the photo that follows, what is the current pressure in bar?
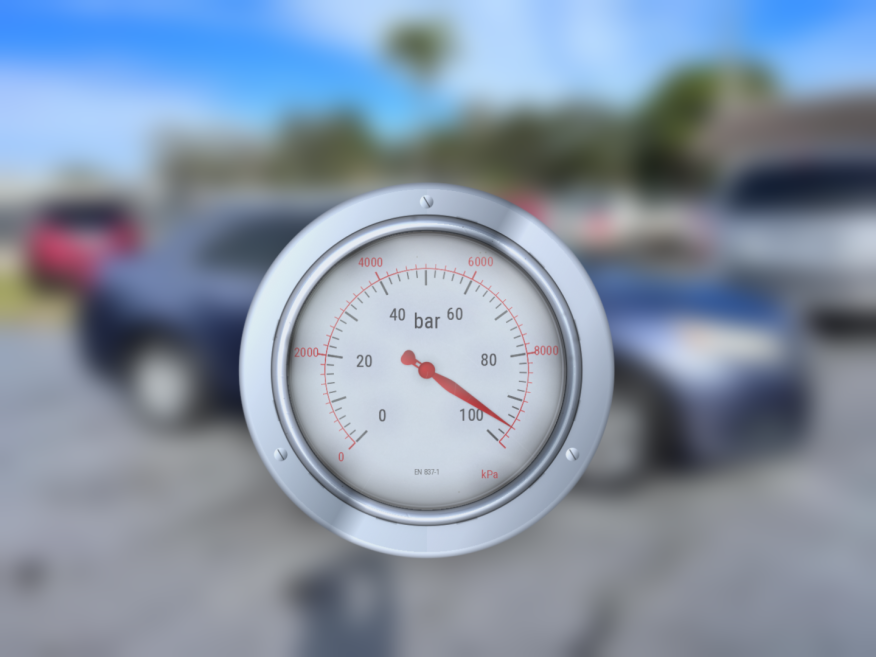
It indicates 96 bar
